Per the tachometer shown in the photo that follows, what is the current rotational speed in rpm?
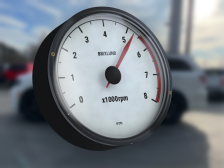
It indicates 5250 rpm
